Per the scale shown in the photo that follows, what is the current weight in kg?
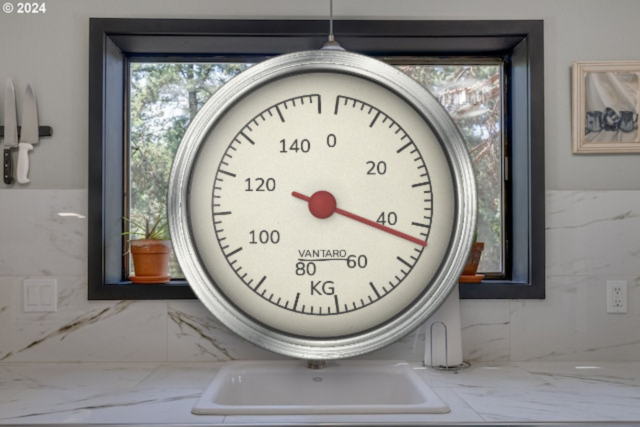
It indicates 44 kg
